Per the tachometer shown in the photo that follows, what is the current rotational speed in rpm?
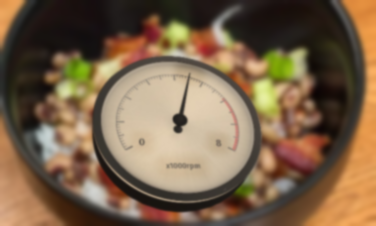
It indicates 4500 rpm
